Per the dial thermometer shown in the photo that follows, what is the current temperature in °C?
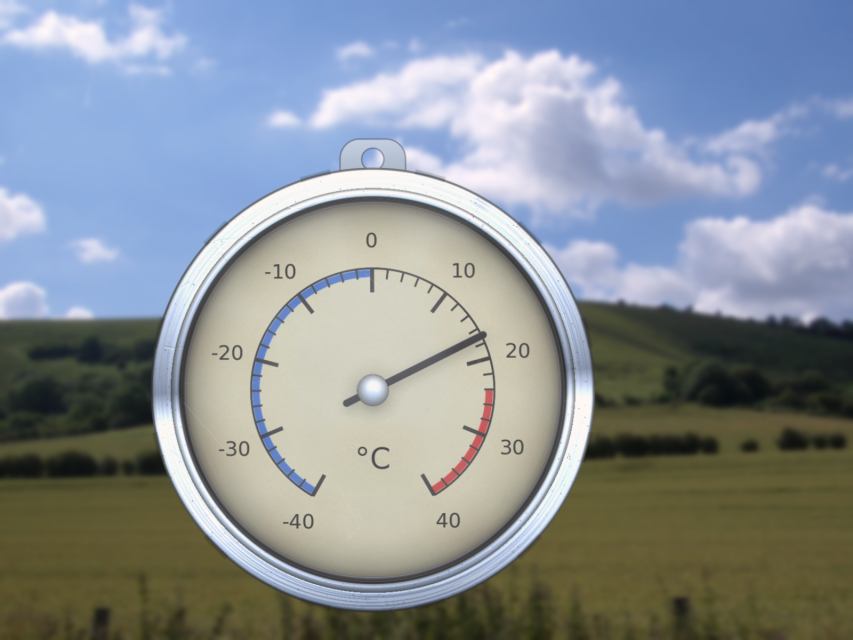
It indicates 17 °C
